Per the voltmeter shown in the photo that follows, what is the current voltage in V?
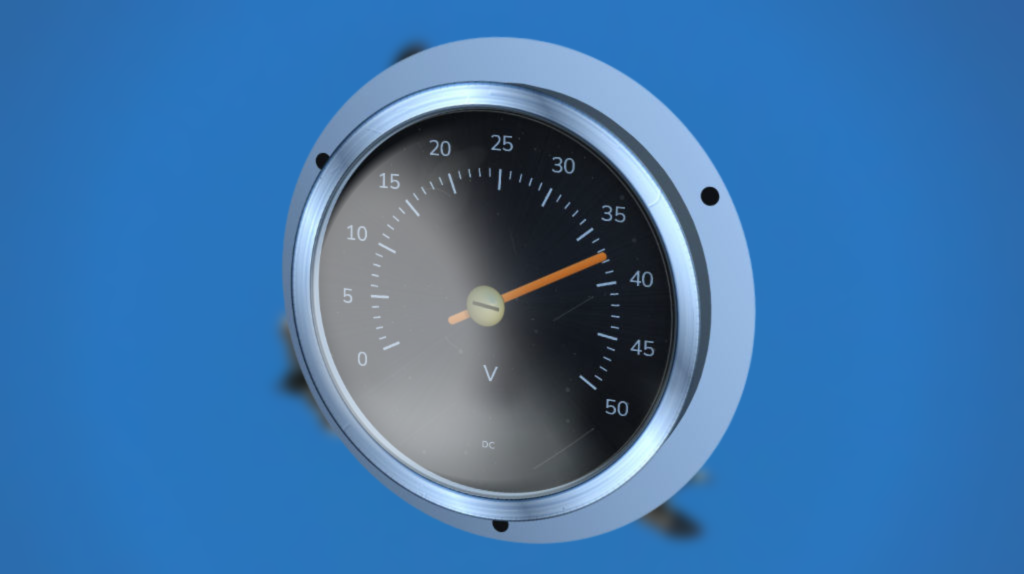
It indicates 37.5 V
